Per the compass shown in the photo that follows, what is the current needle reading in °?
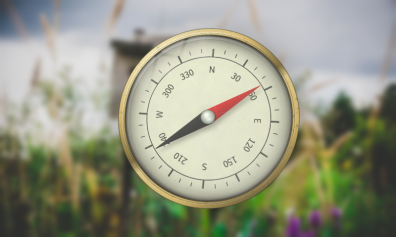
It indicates 55 °
